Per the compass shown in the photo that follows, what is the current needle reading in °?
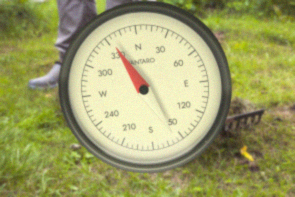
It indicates 335 °
